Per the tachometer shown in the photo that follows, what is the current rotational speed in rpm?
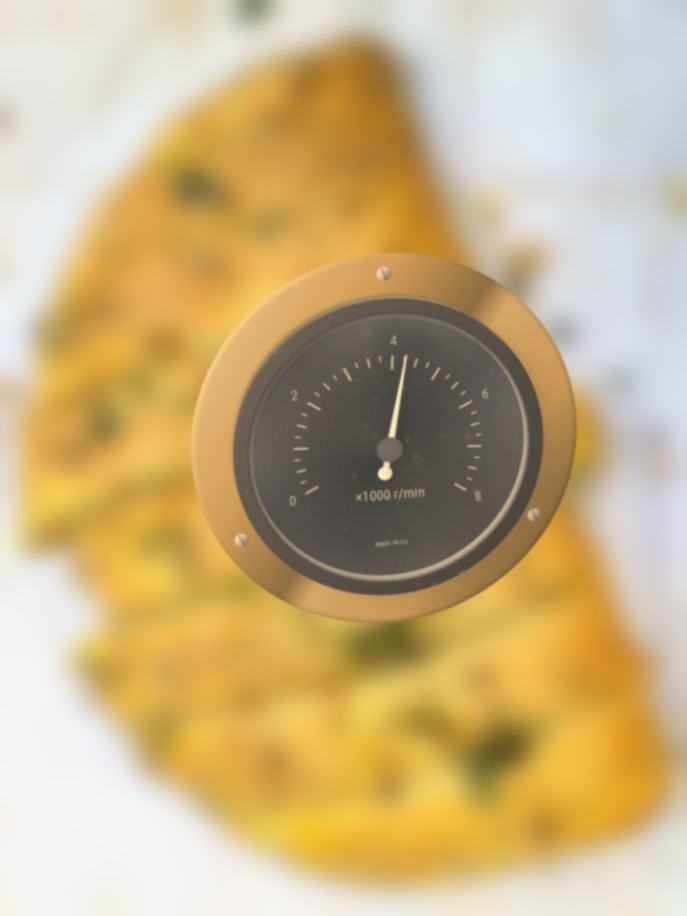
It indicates 4250 rpm
